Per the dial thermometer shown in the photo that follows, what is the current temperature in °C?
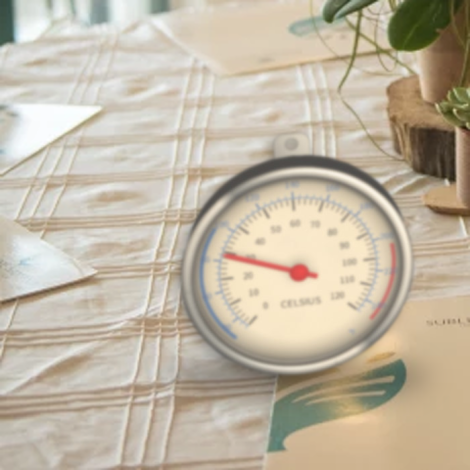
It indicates 30 °C
